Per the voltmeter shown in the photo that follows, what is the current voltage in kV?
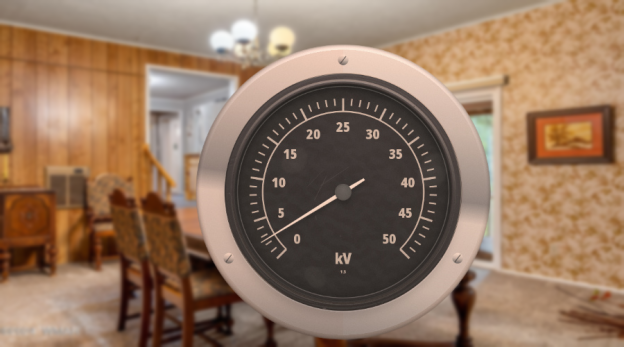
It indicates 2.5 kV
